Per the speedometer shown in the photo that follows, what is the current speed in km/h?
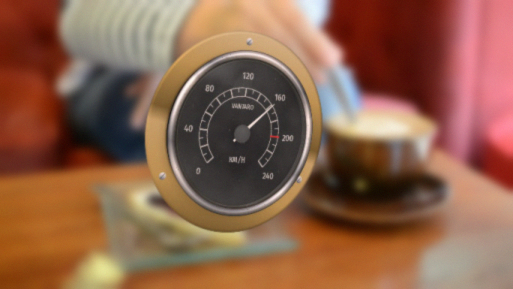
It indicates 160 km/h
